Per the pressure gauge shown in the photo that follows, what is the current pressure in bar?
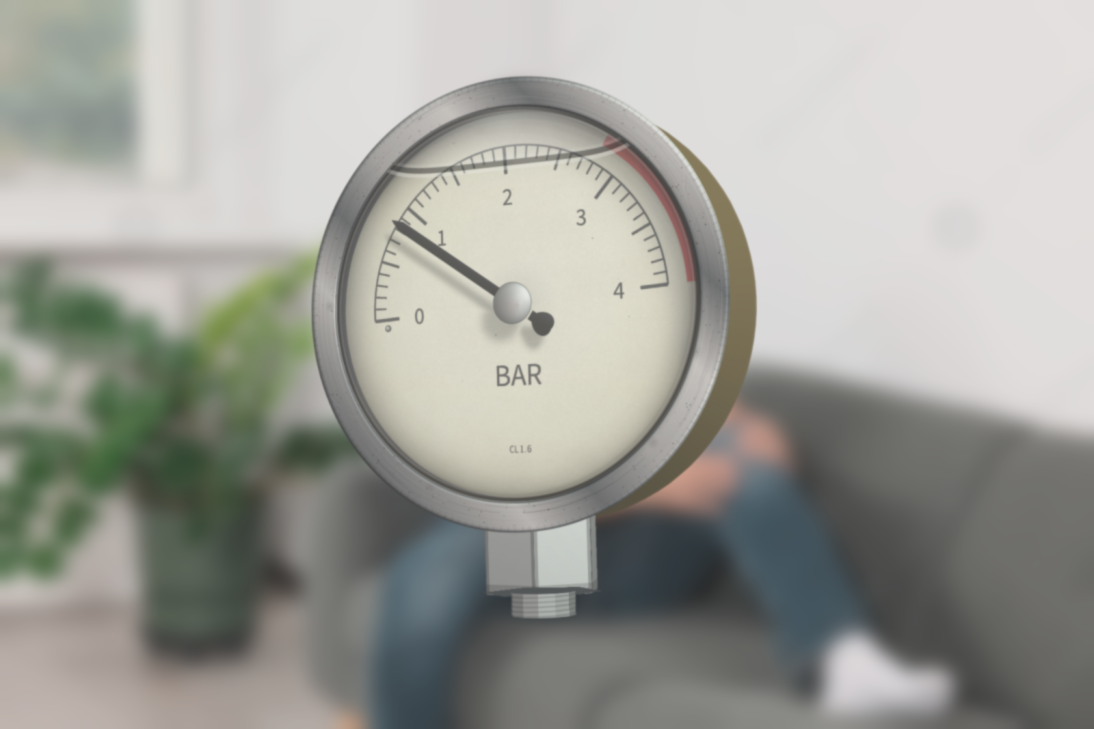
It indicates 0.85 bar
